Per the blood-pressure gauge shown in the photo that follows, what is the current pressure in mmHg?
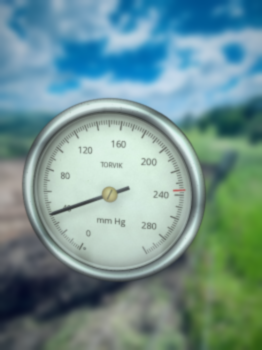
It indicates 40 mmHg
